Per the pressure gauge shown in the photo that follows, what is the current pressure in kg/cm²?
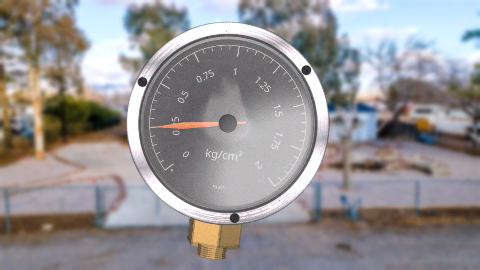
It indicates 0.25 kg/cm²
